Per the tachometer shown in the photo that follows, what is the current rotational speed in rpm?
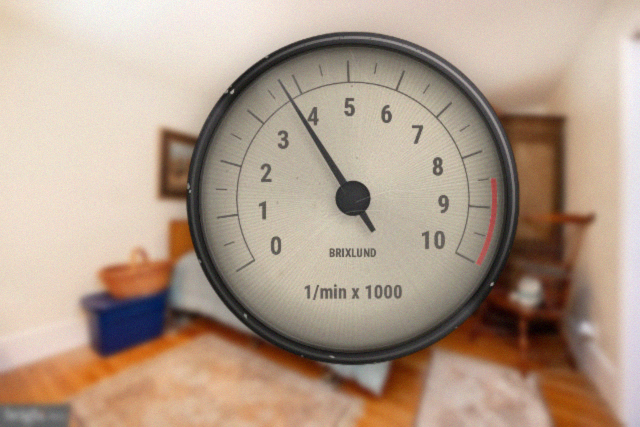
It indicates 3750 rpm
